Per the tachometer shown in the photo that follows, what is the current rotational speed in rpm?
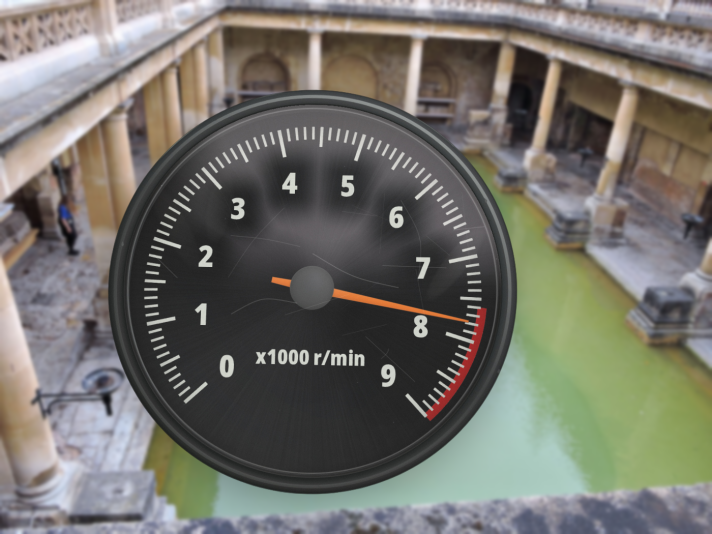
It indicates 7800 rpm
